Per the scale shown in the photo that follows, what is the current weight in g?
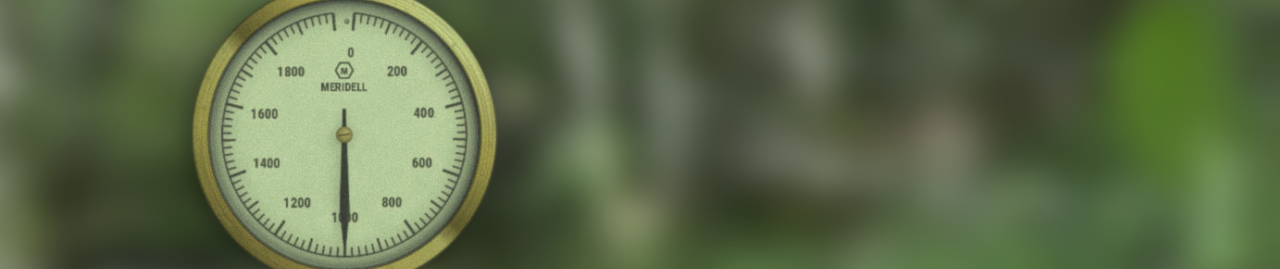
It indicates 1000 g
